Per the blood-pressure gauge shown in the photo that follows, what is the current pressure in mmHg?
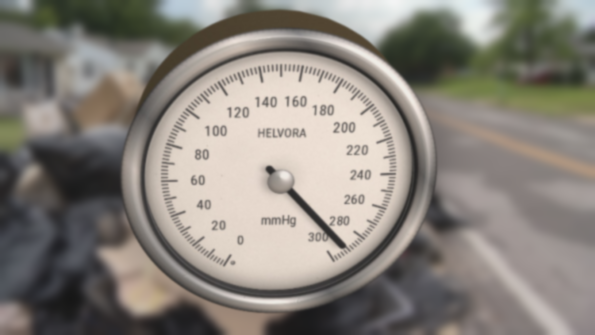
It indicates 290 mmHg
